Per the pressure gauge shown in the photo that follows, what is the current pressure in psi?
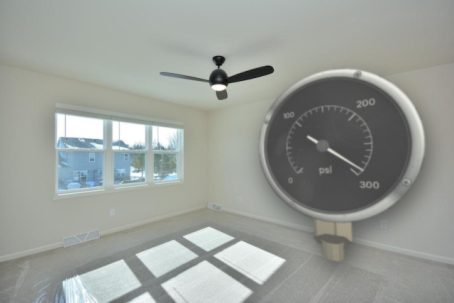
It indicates 290 psi
